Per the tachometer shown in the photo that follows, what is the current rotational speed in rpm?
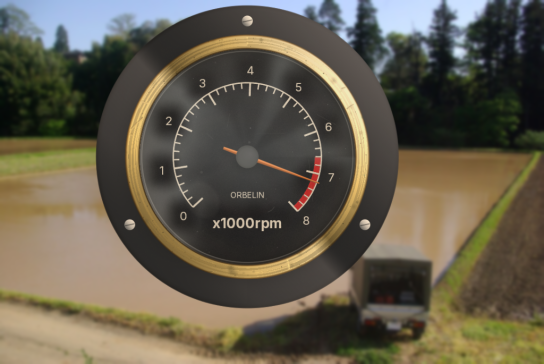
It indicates 7200 rpm
